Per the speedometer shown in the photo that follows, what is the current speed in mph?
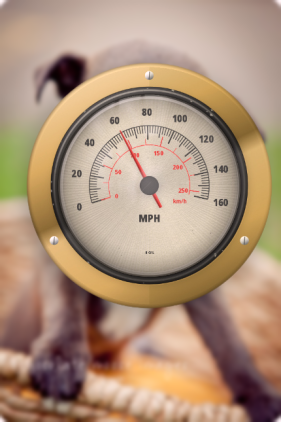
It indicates 60 mph
